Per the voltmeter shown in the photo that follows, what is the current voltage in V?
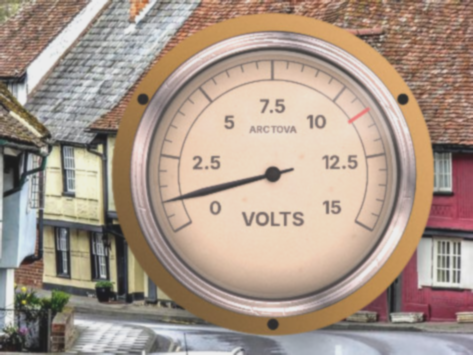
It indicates 1 V
